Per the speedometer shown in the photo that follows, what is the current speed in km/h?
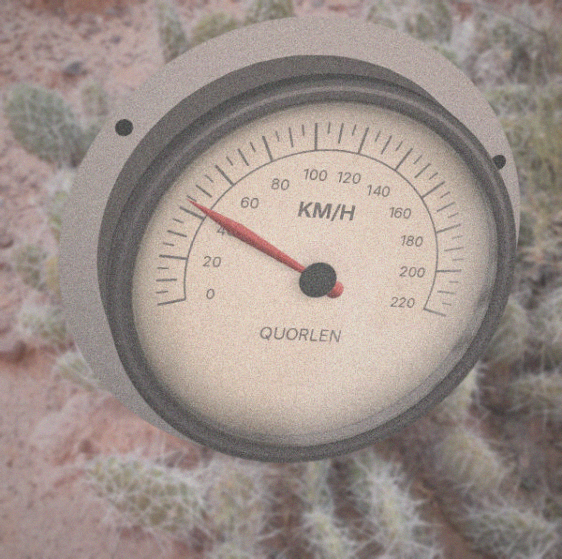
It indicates 45 km/h
